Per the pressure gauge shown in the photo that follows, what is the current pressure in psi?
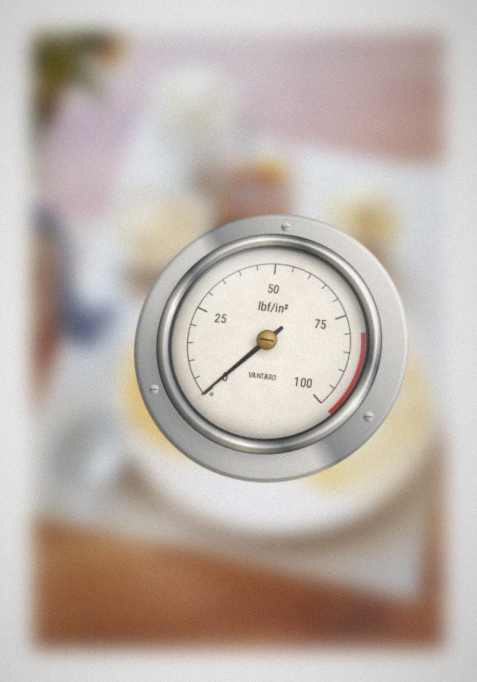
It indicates 0 psi
